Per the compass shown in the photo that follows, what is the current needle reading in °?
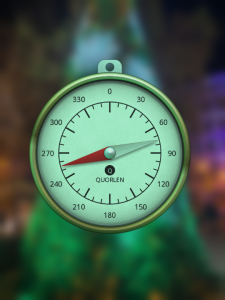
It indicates 255 °
